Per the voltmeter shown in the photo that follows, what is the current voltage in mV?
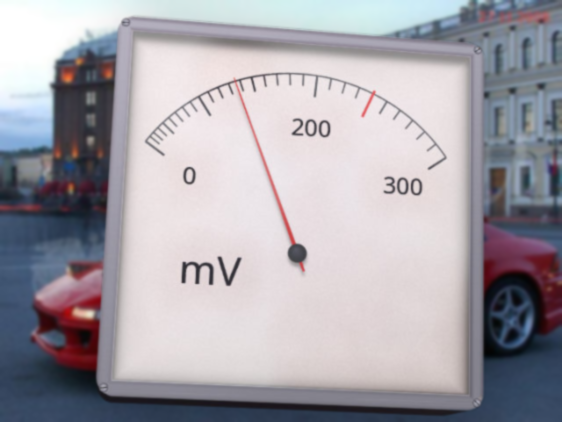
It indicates 135 mV
